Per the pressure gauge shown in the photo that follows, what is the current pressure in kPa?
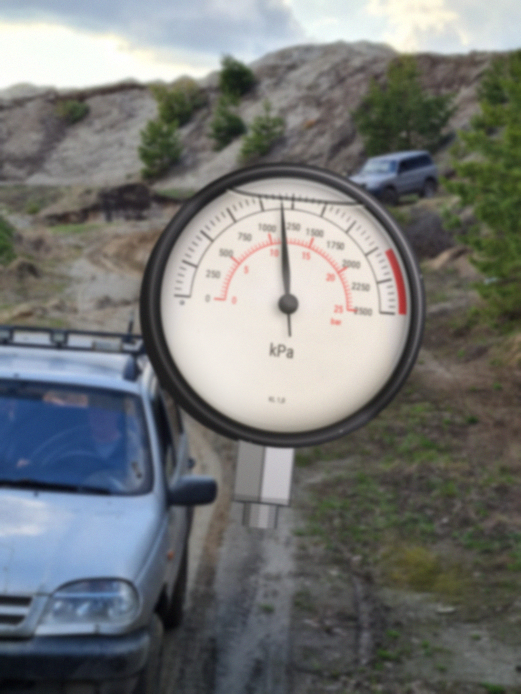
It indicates 1150 kPa
